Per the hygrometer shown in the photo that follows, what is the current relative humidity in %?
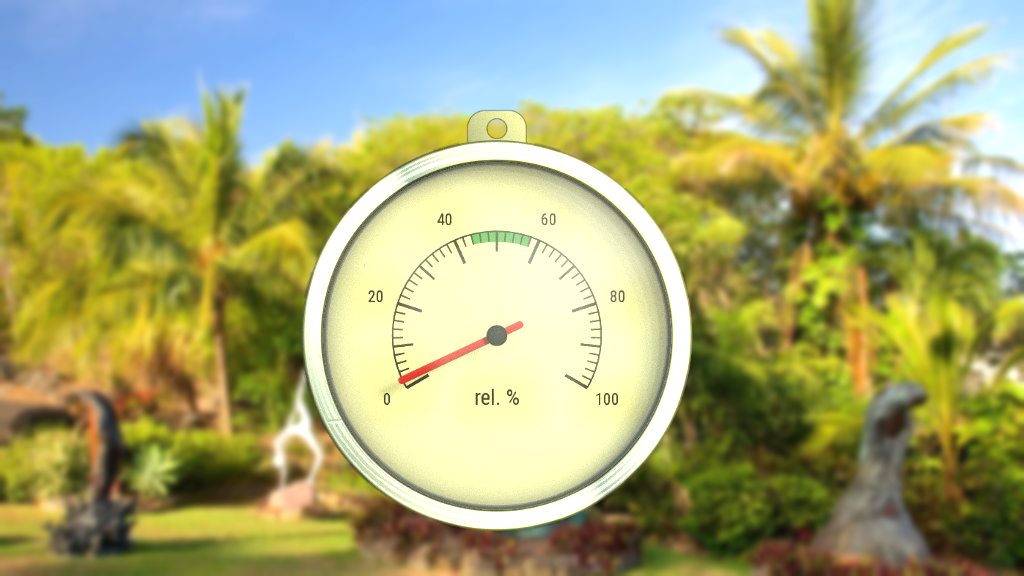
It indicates 2 %
